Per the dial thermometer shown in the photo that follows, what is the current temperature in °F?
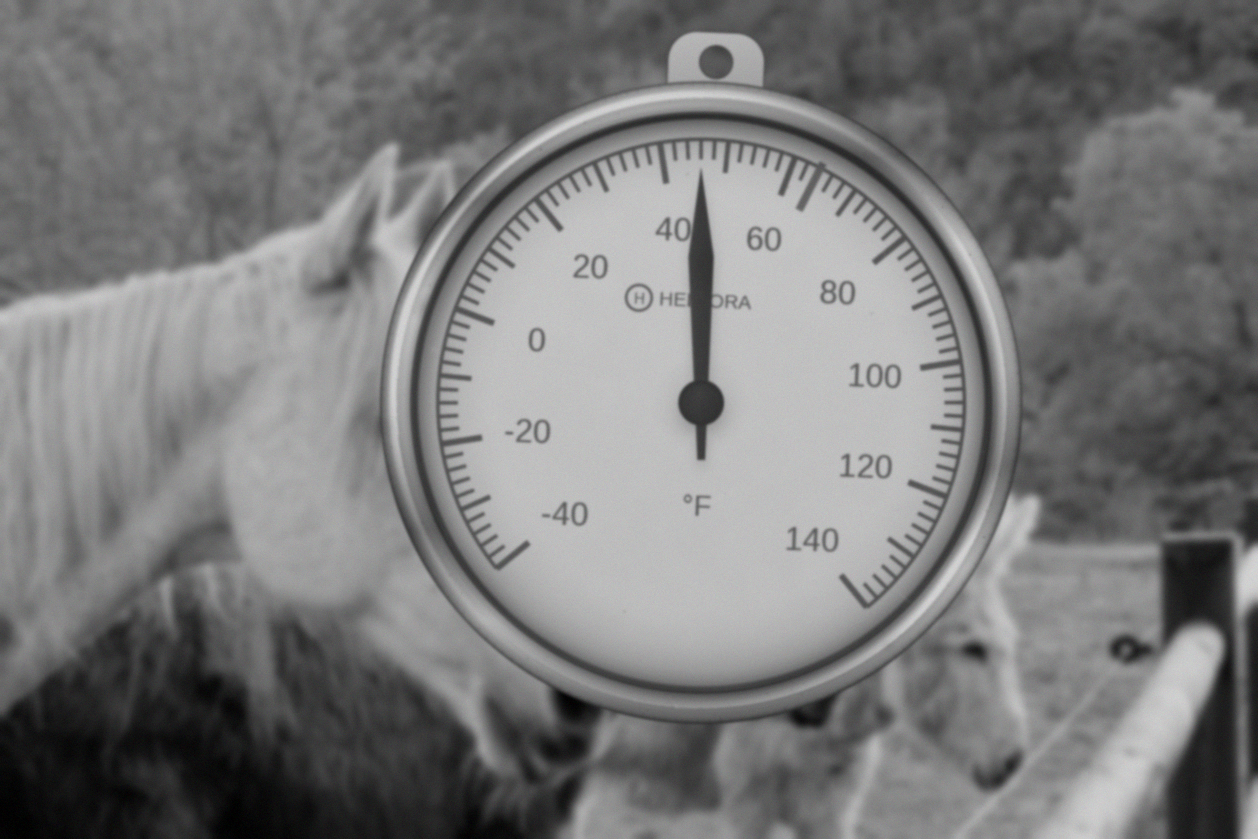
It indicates 46 °F
